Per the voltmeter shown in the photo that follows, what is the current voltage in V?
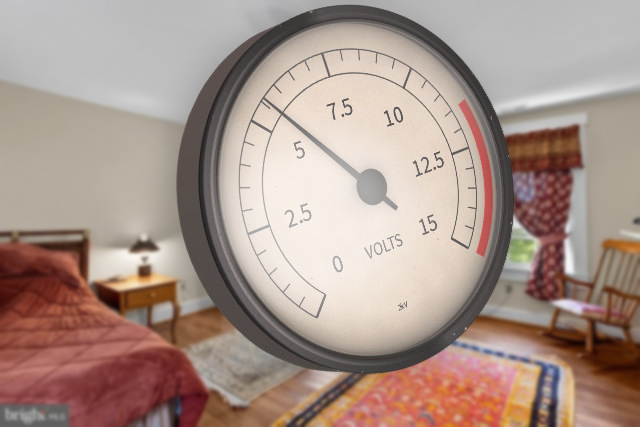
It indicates 5.5 V
